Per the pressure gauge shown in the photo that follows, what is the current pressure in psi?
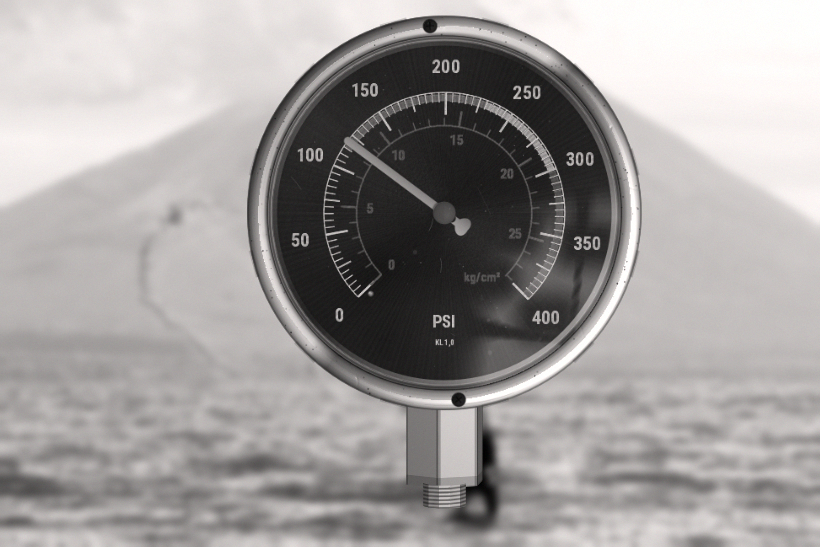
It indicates 120 psi
